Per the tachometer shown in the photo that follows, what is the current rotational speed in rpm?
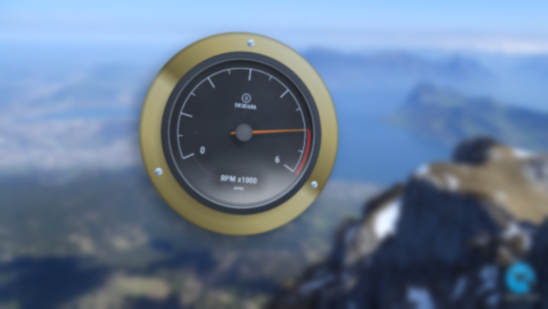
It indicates 5000 rpm
